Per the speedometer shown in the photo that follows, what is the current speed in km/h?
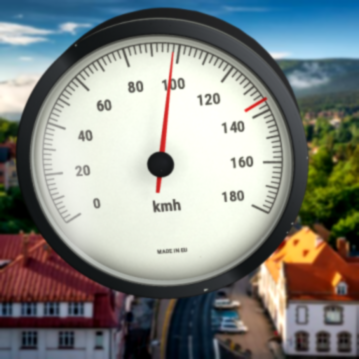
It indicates 98 km/h
